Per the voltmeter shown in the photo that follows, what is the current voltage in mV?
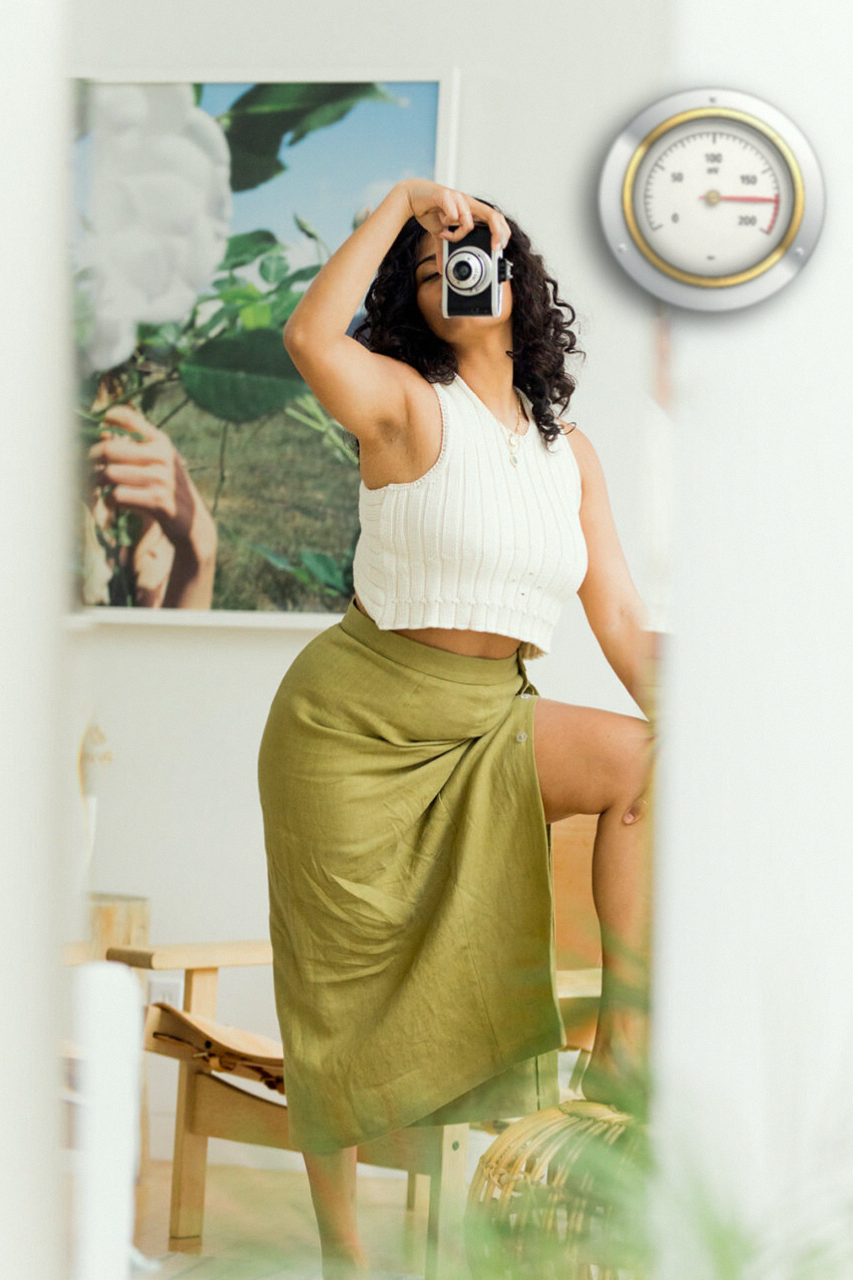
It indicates 175 mV
